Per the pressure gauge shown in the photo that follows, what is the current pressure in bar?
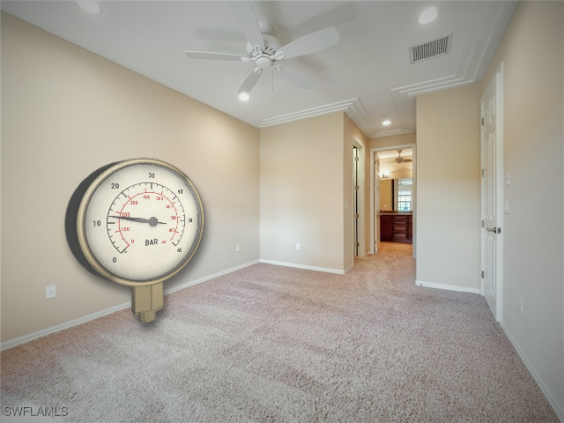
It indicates 12 bar
